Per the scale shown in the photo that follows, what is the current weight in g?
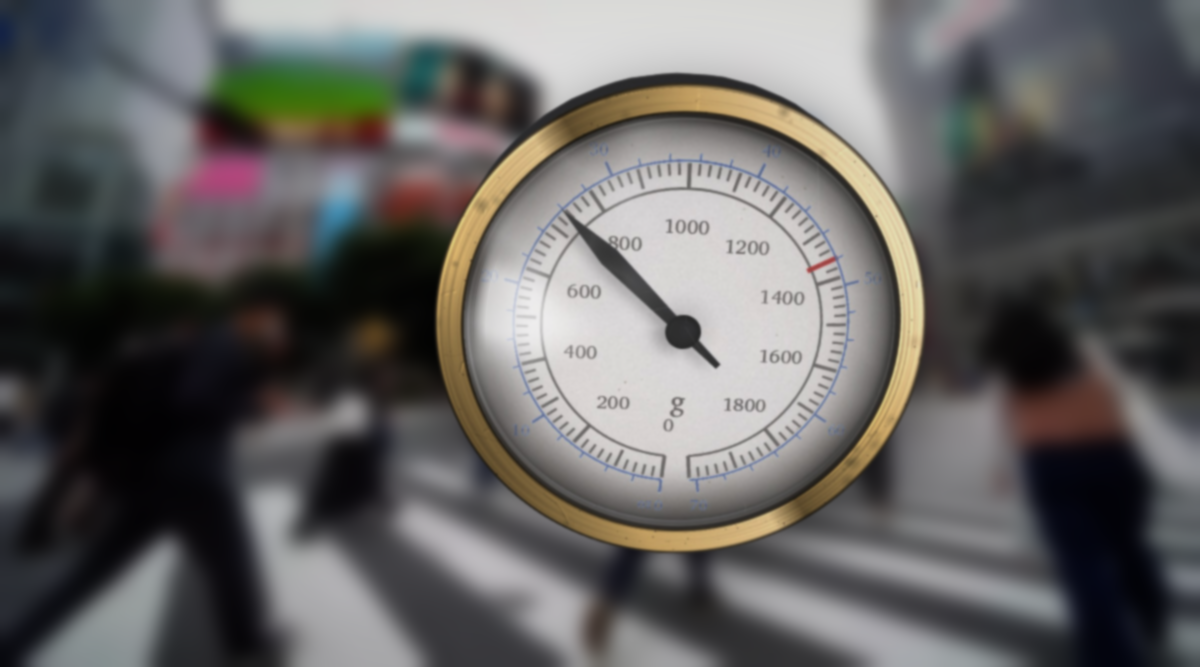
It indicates 740 g
